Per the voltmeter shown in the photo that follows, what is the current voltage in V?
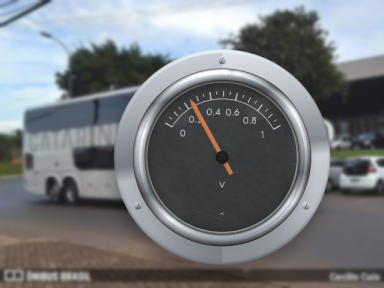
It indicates 0.25 V
